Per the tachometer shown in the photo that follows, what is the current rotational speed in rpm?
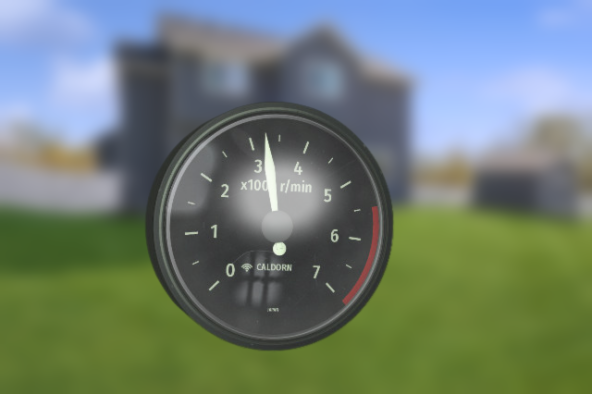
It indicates 3250 rpm
